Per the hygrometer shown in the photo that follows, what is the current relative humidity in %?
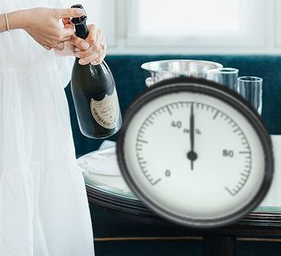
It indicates 50 %
